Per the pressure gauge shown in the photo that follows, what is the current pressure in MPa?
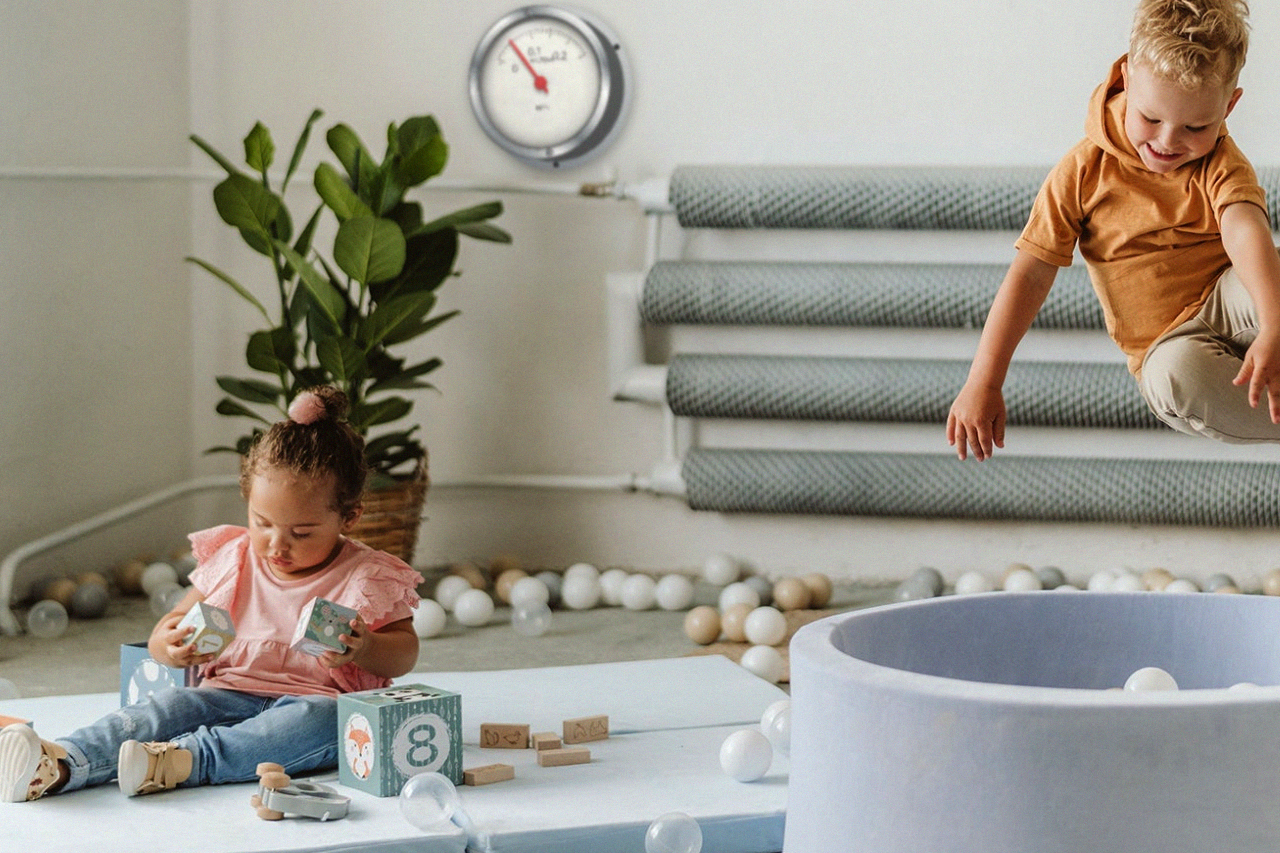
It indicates 0.05 MPa
